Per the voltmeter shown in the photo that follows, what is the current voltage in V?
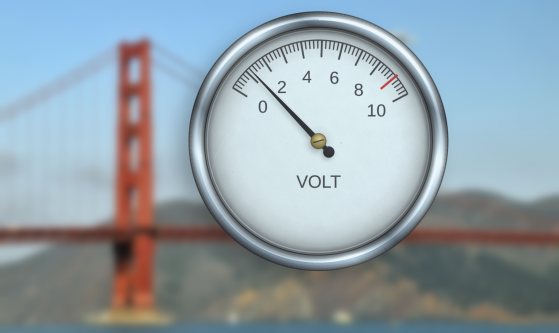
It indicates 1.2 V
